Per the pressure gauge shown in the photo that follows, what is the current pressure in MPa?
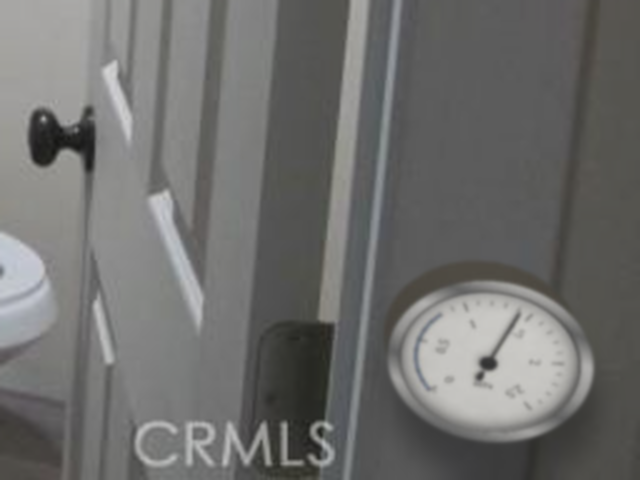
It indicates 1.4 MPa
